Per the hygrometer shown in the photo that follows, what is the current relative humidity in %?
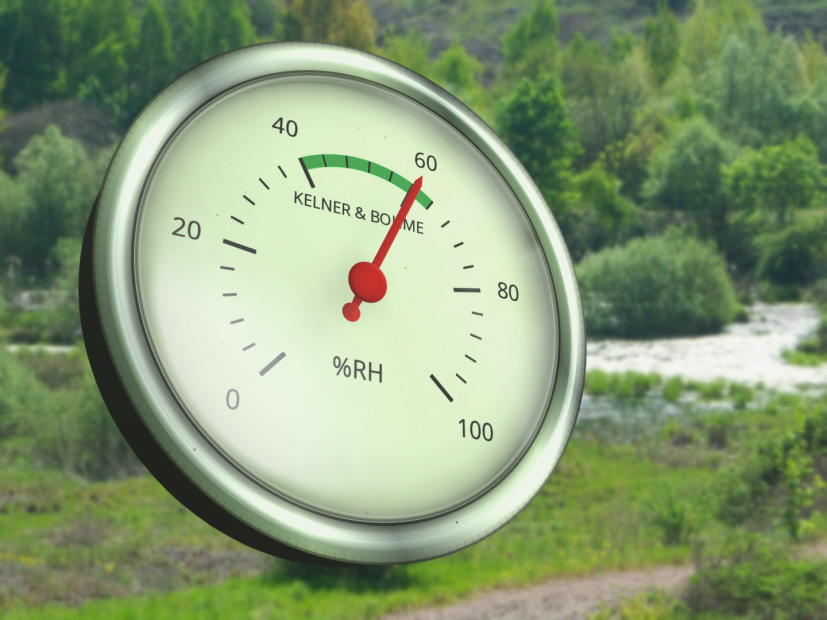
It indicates 60 %
